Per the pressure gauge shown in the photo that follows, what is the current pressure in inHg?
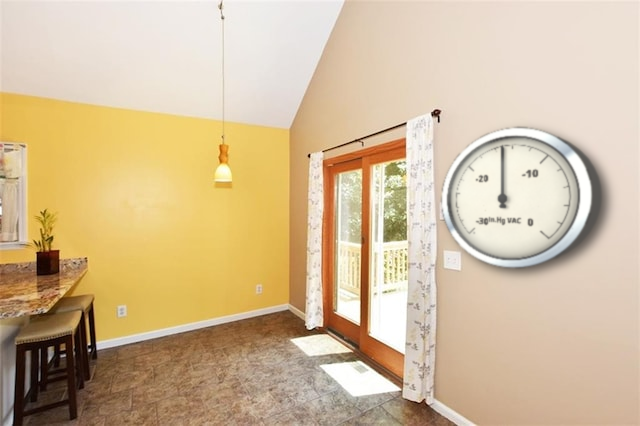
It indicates -15 inHg
